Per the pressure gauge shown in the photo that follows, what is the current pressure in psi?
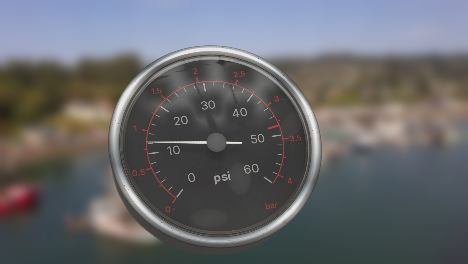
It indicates 12 psi
